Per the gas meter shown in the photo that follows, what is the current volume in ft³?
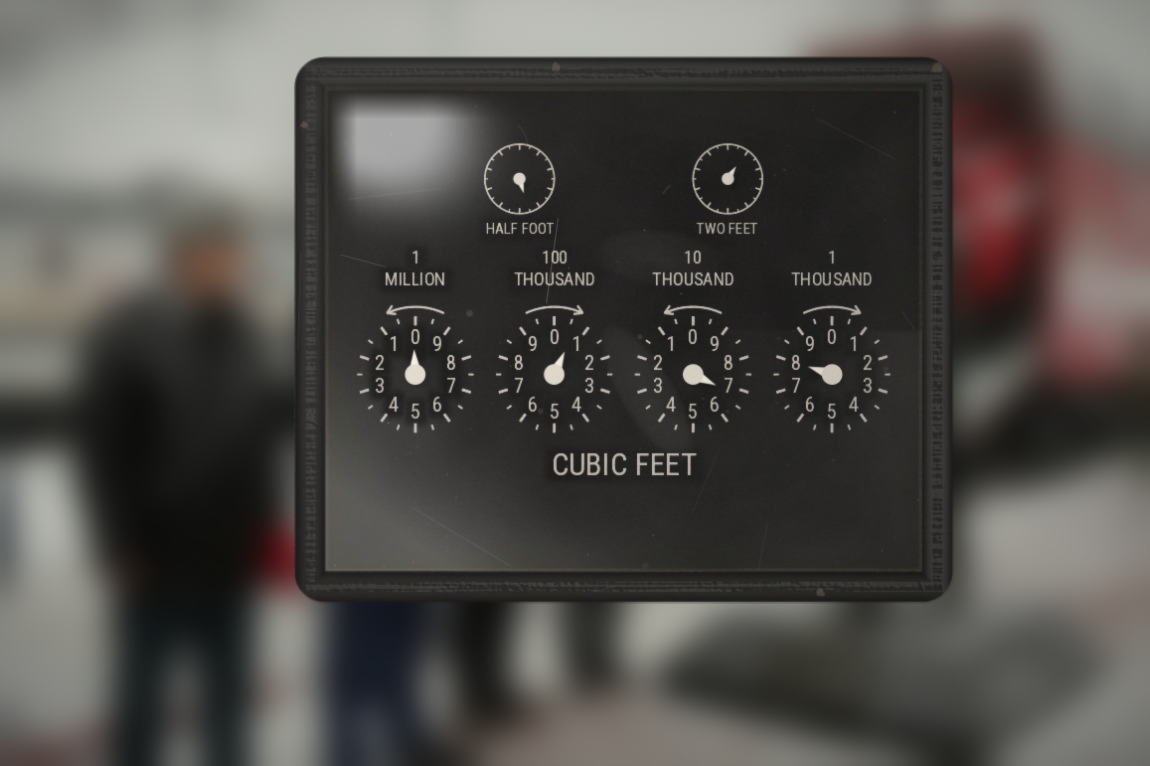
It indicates 6800 ft³
